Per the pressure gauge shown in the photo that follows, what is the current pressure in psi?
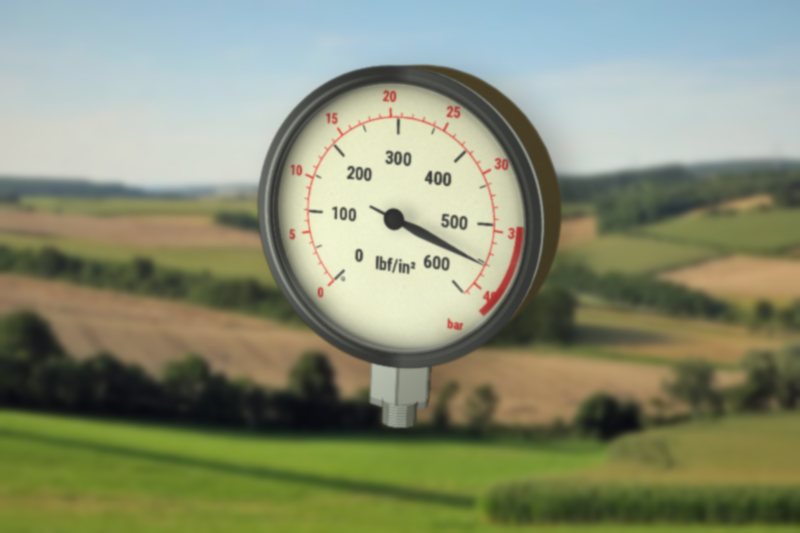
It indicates 550 psi
